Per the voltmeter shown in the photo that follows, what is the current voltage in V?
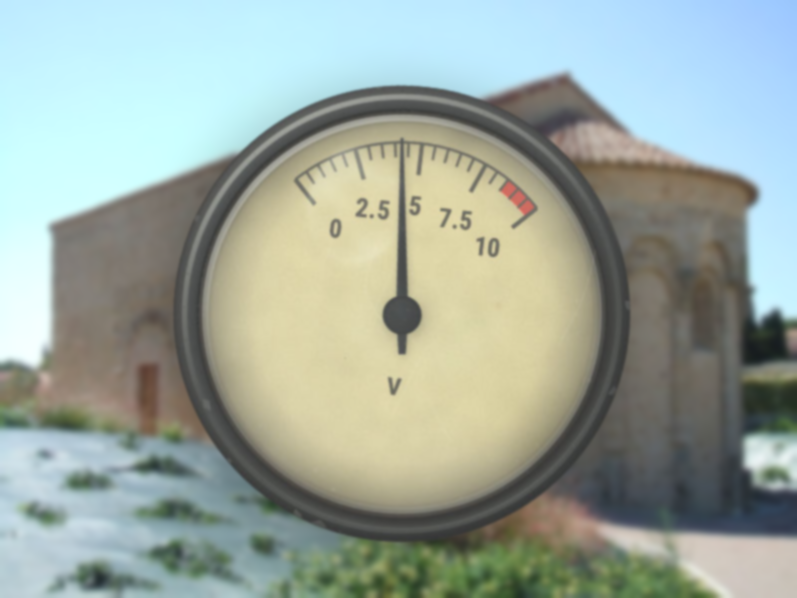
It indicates 4.25 V
